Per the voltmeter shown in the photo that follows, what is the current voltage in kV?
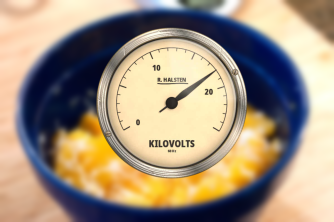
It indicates 18 kV
